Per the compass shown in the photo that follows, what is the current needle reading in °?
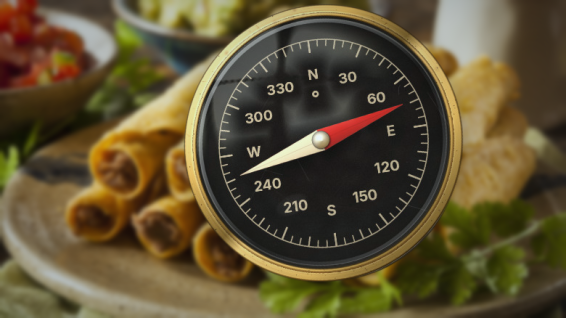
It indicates 75 °
